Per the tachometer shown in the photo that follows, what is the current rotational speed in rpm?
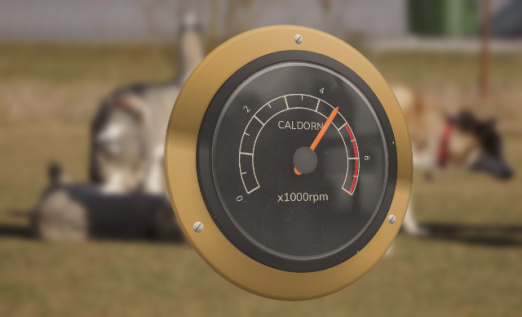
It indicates 4500 rpm
